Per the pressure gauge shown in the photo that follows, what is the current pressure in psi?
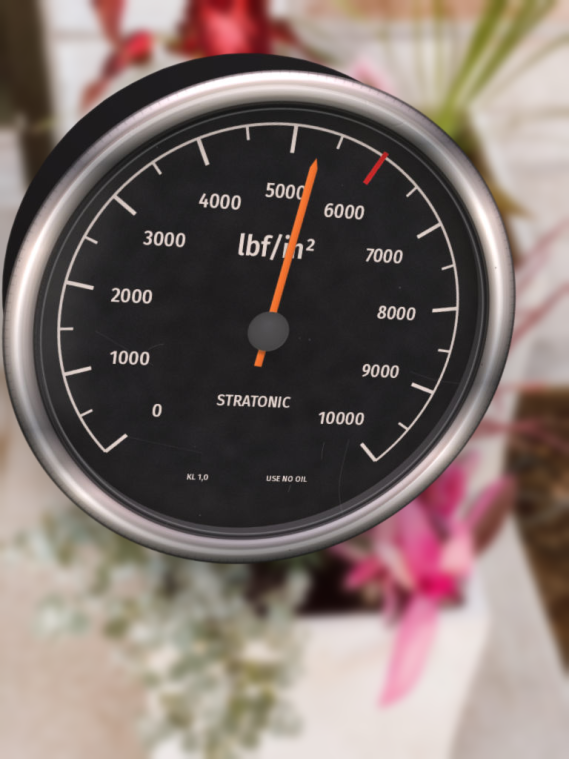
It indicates 5250 psi
